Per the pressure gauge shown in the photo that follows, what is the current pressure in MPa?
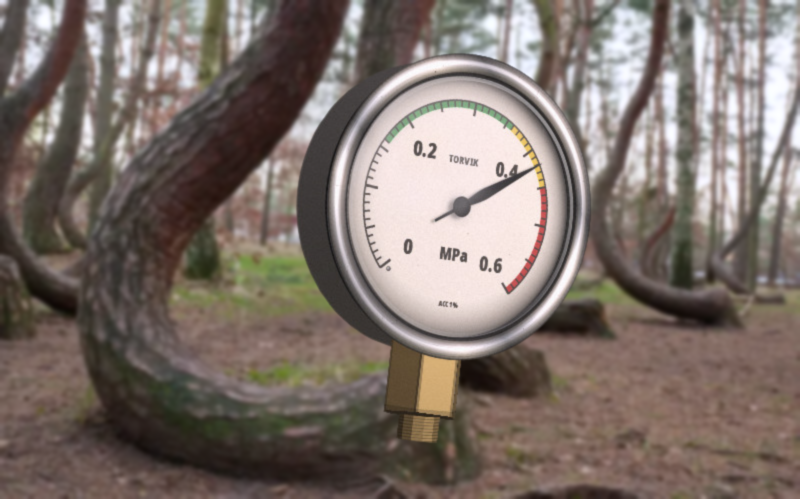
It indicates 0.42 MPa
